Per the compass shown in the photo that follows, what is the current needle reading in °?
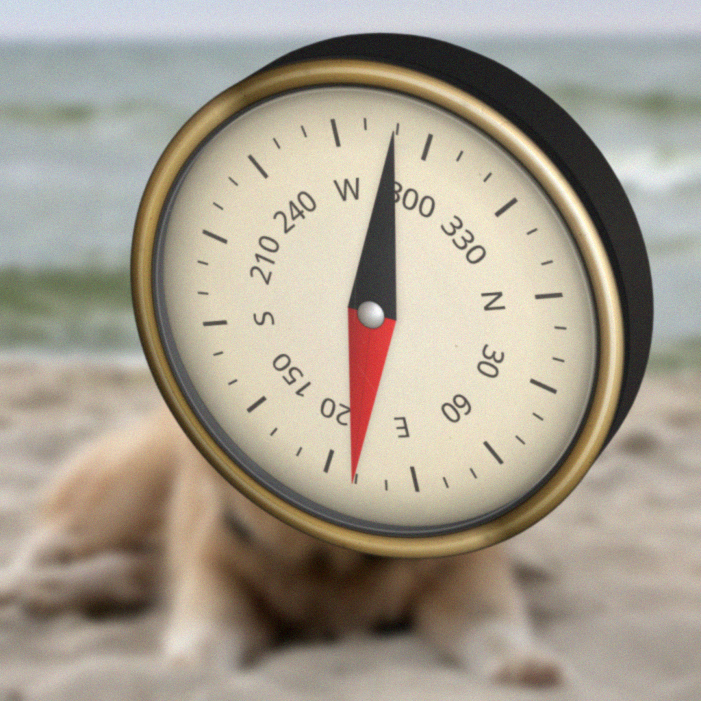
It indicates 110 °
